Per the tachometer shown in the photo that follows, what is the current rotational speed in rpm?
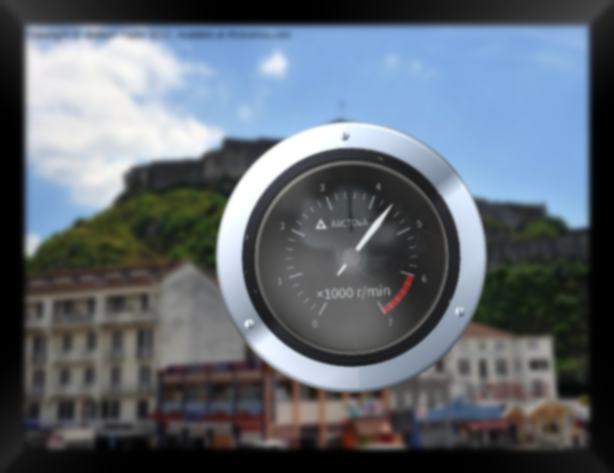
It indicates 4400 rpm
